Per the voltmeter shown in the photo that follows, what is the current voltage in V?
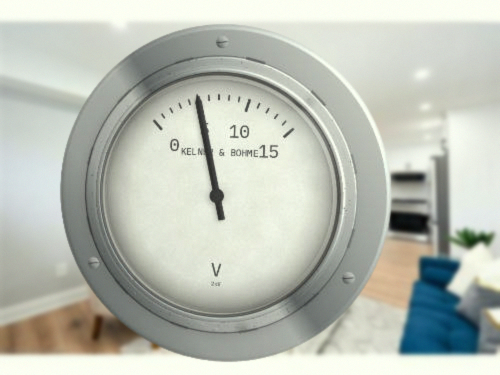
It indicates 5 V
